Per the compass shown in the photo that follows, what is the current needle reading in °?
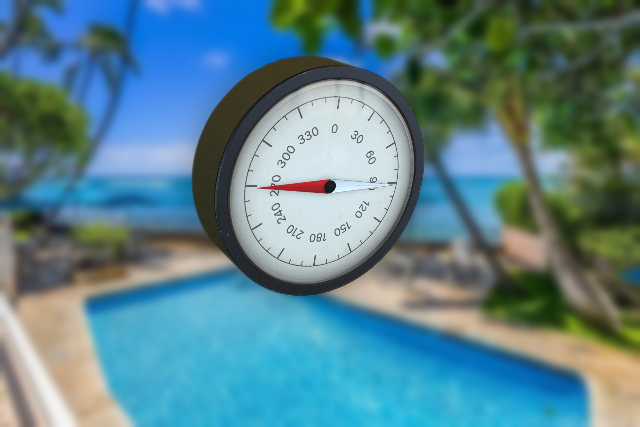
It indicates 270 °
